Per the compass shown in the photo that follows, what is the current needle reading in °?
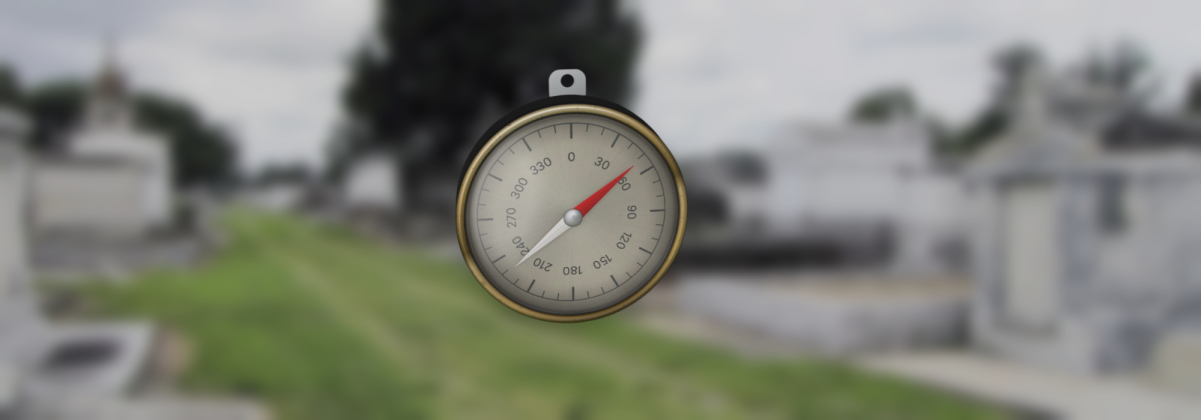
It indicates 50 °
